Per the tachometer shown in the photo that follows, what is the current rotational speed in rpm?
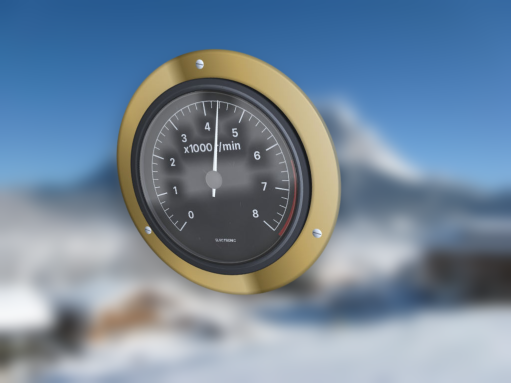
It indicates 4400 rpm
